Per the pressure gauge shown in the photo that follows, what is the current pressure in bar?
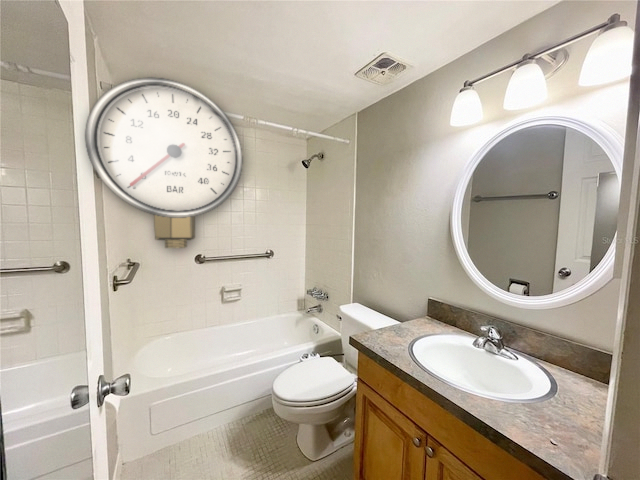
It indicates 0 bar
